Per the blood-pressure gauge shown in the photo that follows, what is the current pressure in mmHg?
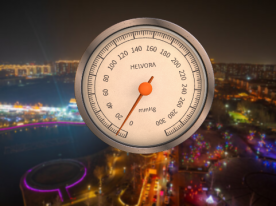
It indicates 10 mmHg
